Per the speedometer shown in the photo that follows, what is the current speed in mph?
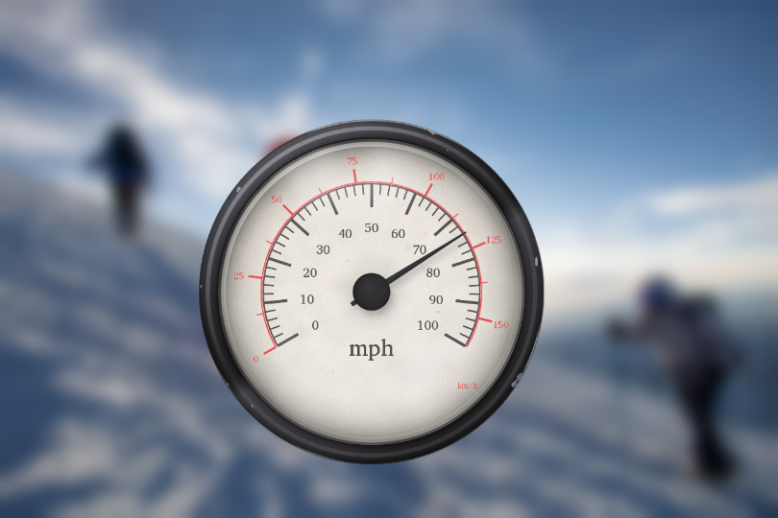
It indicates 74 mph
